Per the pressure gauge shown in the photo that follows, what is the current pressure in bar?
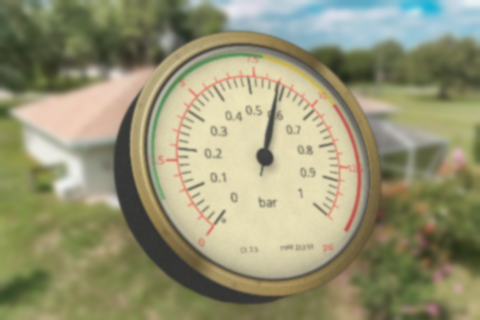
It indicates 0.58 bar
